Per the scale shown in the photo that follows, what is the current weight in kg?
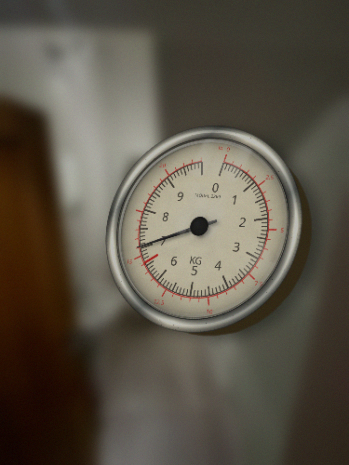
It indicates 7 kg
